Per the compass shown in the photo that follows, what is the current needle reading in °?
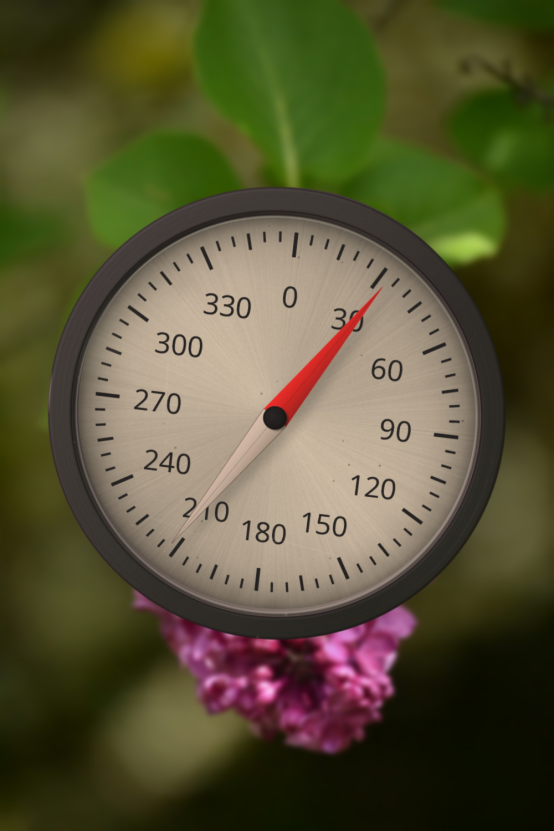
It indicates 32.5 °
